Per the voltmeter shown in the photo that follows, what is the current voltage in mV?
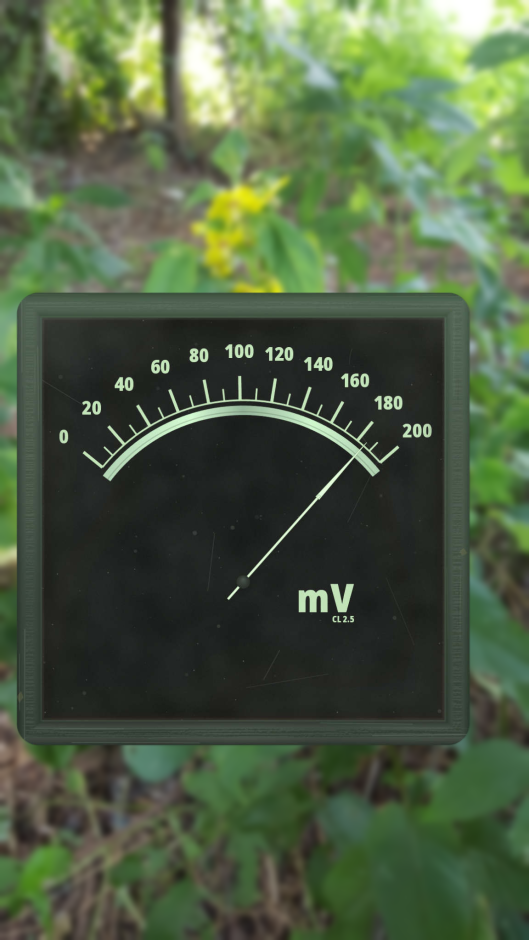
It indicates 185 mV
